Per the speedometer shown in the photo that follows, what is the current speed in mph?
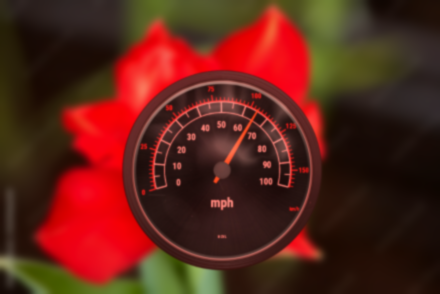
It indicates 65 mph
